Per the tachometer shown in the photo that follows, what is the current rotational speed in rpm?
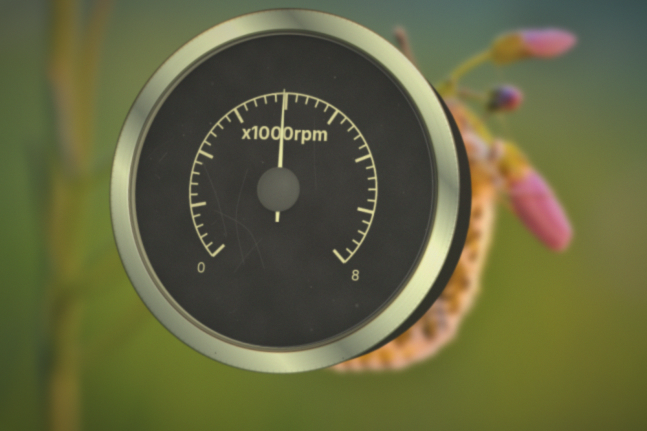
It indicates 4000 rpm
